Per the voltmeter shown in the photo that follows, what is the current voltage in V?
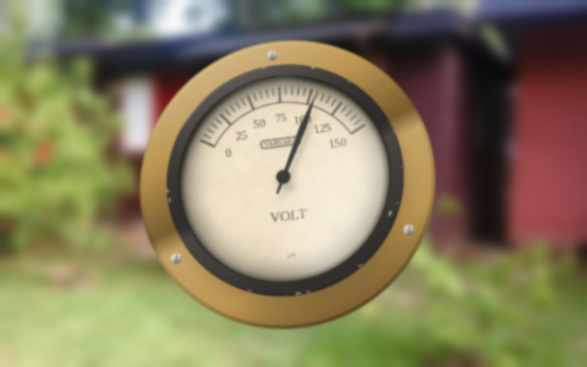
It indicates 105 V
